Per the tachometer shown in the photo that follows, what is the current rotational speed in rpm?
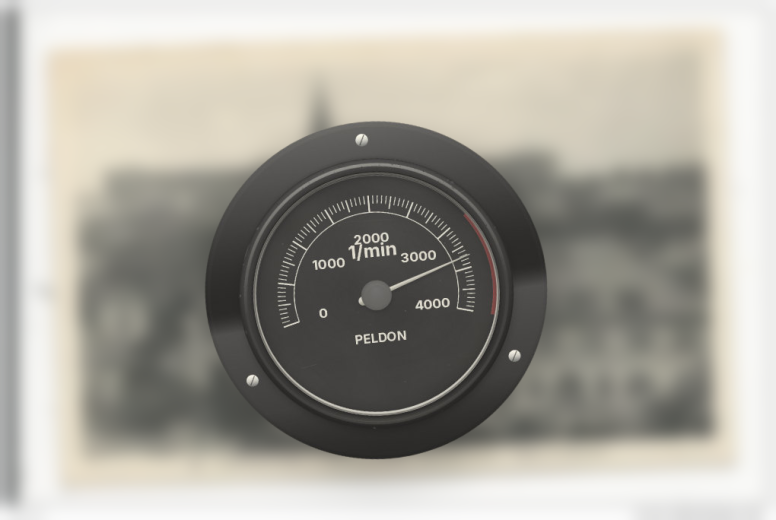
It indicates 3350 rpm
